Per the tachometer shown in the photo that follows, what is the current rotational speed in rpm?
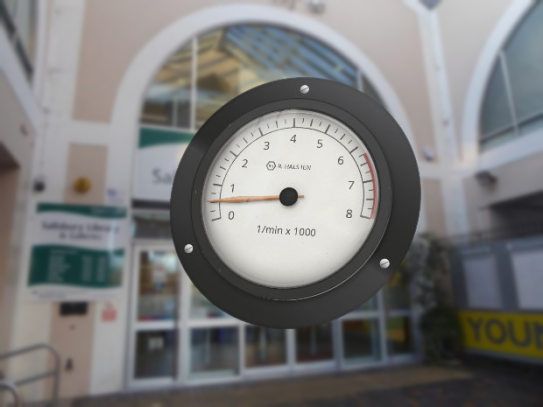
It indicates 500 rpm
